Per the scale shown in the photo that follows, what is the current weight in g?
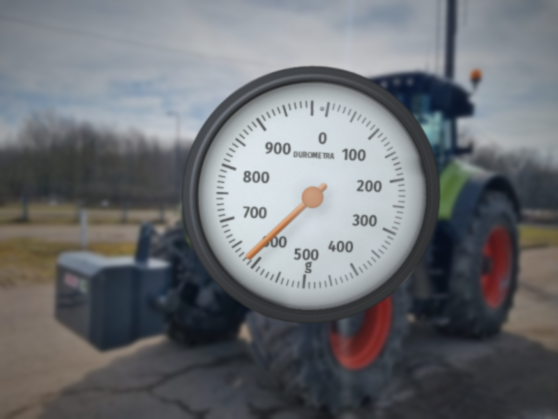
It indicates 620 g
